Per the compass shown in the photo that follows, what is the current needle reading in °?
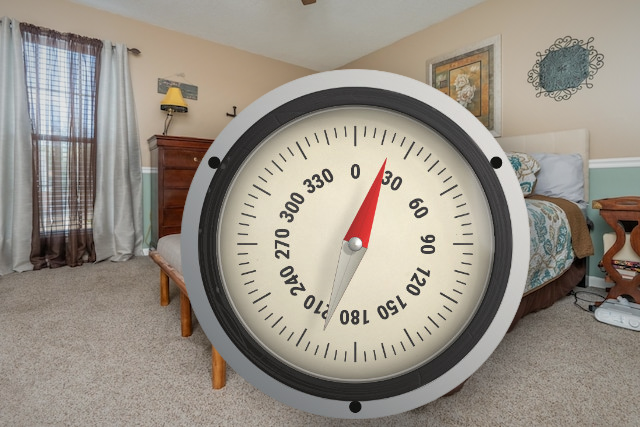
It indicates 20 °
